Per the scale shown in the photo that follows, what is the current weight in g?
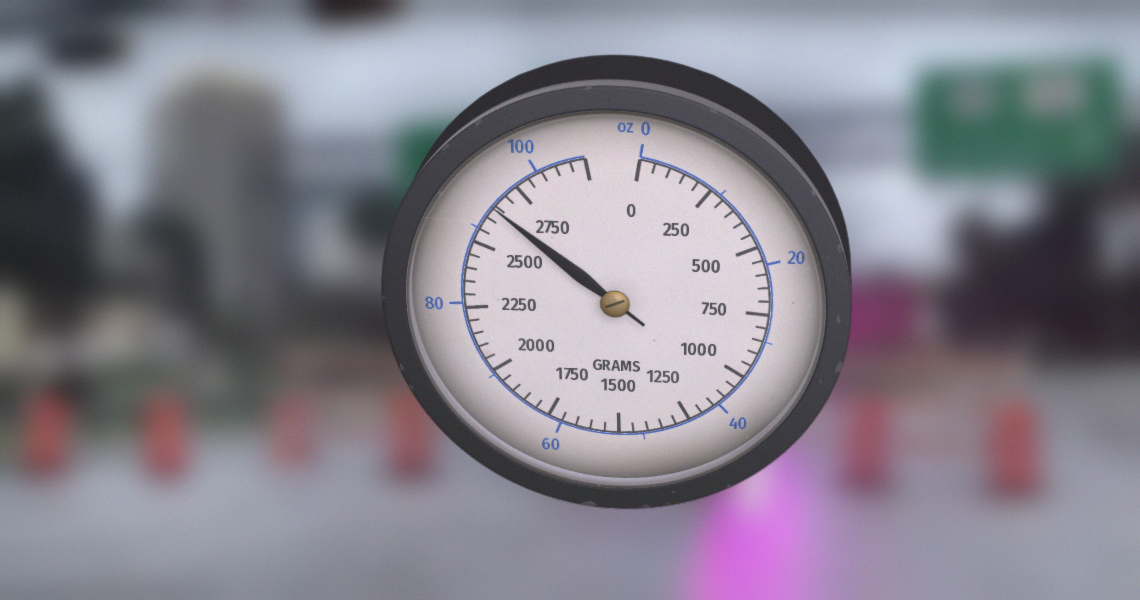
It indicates 2650 g
